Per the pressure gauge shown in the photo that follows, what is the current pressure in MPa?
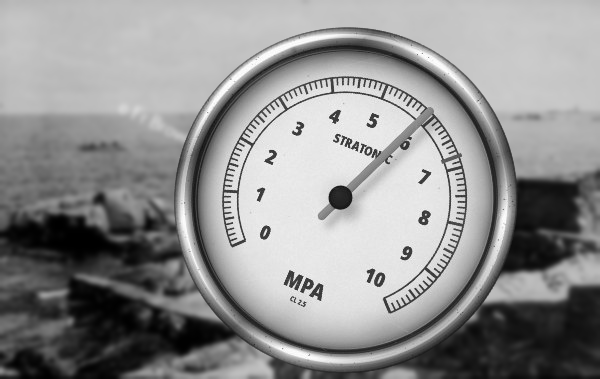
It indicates 5.9 MPa
